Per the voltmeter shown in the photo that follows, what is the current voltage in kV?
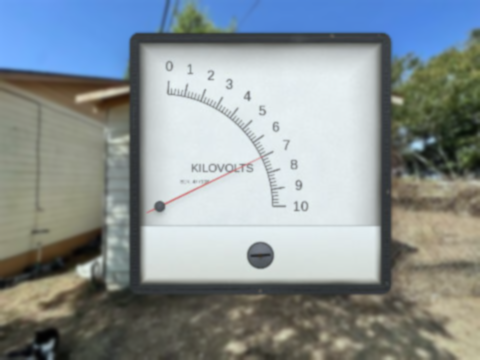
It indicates 7 kV
